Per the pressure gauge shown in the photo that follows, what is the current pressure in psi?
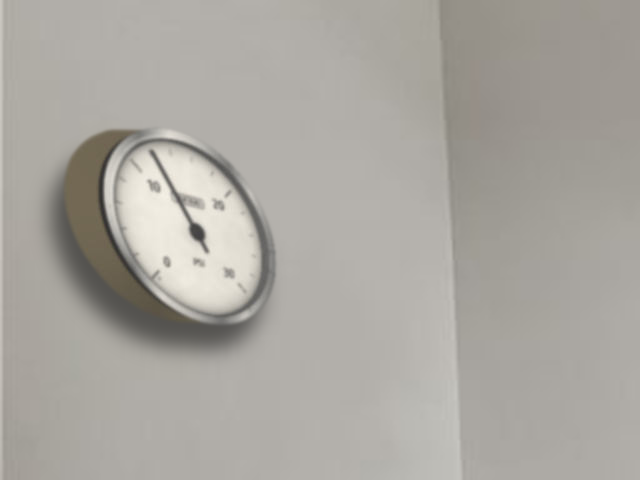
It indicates 12 psi
